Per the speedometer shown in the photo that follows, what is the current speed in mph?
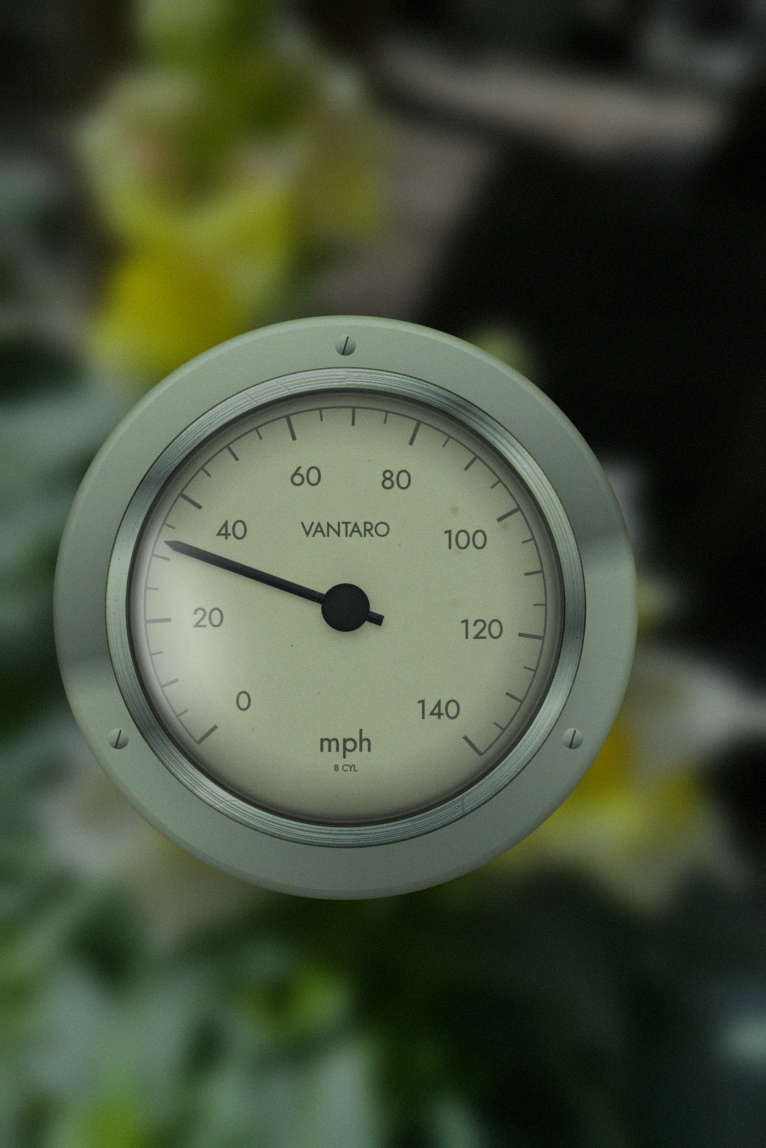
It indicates 32.5 mph
